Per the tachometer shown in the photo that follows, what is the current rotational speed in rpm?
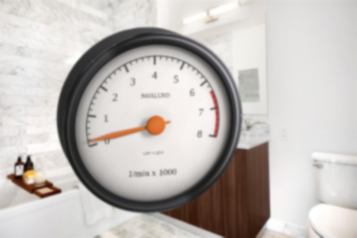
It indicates 200 rpm
